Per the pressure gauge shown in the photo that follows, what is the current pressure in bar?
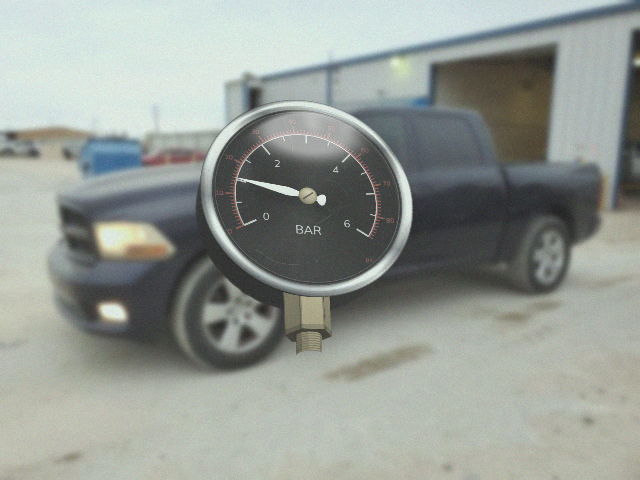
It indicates 1 bar
